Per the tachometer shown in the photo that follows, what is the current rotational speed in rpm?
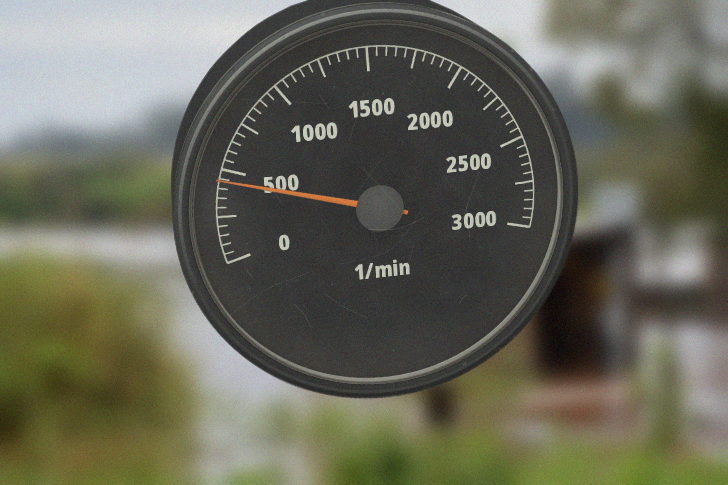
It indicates 450 rpm
